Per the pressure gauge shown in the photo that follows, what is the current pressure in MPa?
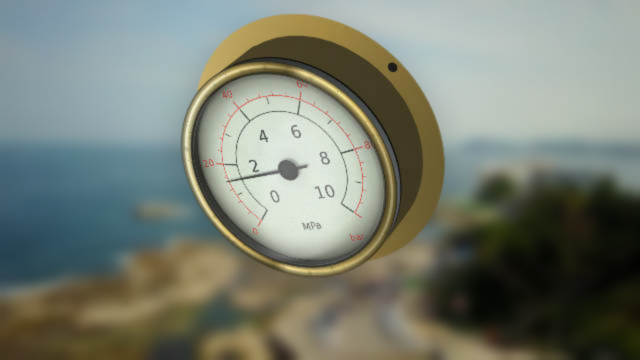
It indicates 1.5 MPa
